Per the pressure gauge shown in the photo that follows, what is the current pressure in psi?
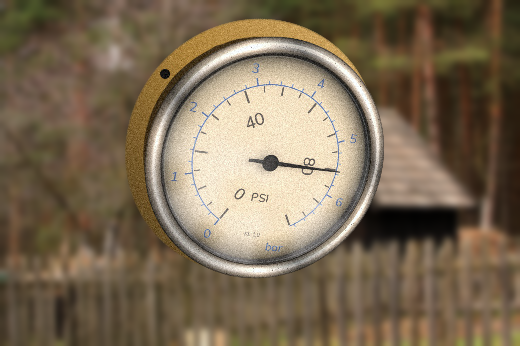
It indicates 80 psi
